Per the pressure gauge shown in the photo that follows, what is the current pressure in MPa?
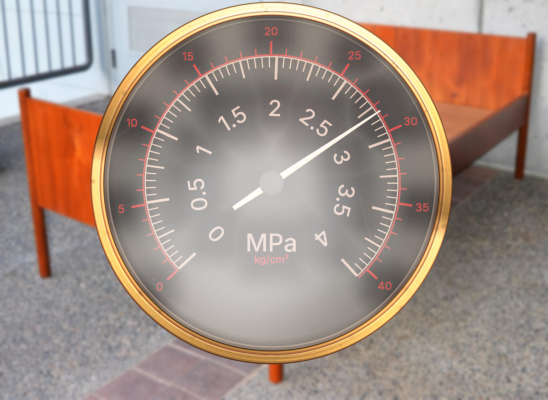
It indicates 2.8 MPa
